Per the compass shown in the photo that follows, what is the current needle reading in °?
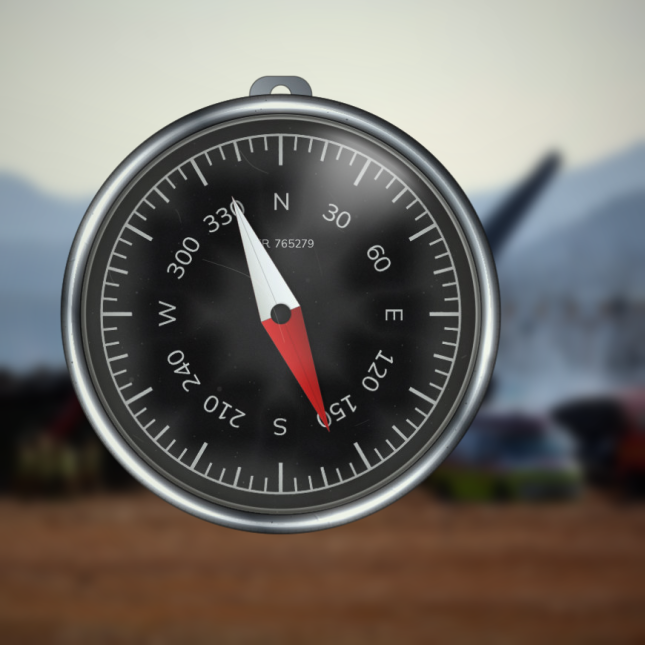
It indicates 157.5 °
